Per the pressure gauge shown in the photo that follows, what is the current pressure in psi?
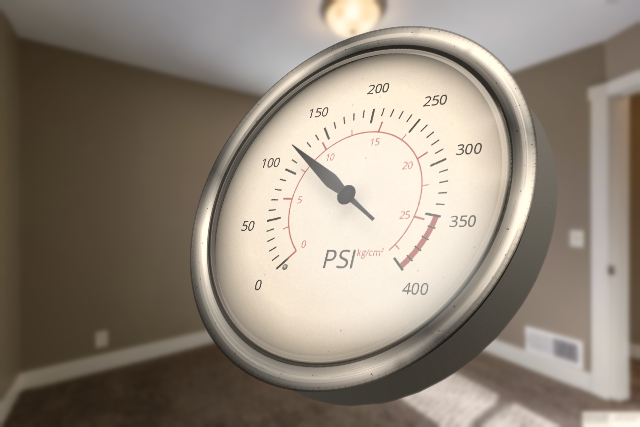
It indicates 120 psi
